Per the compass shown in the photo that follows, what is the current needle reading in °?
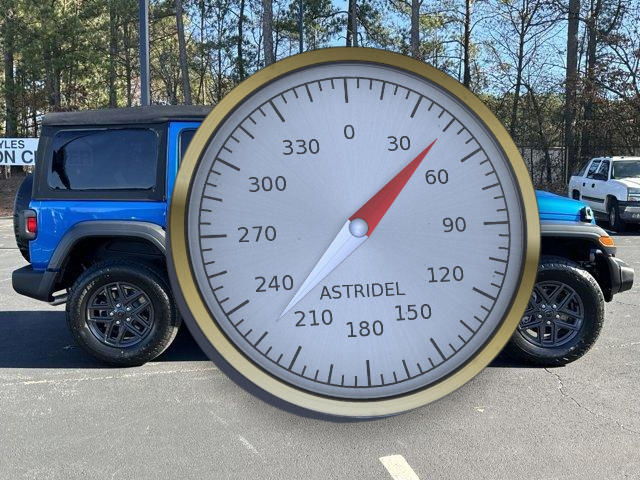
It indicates 45 °
